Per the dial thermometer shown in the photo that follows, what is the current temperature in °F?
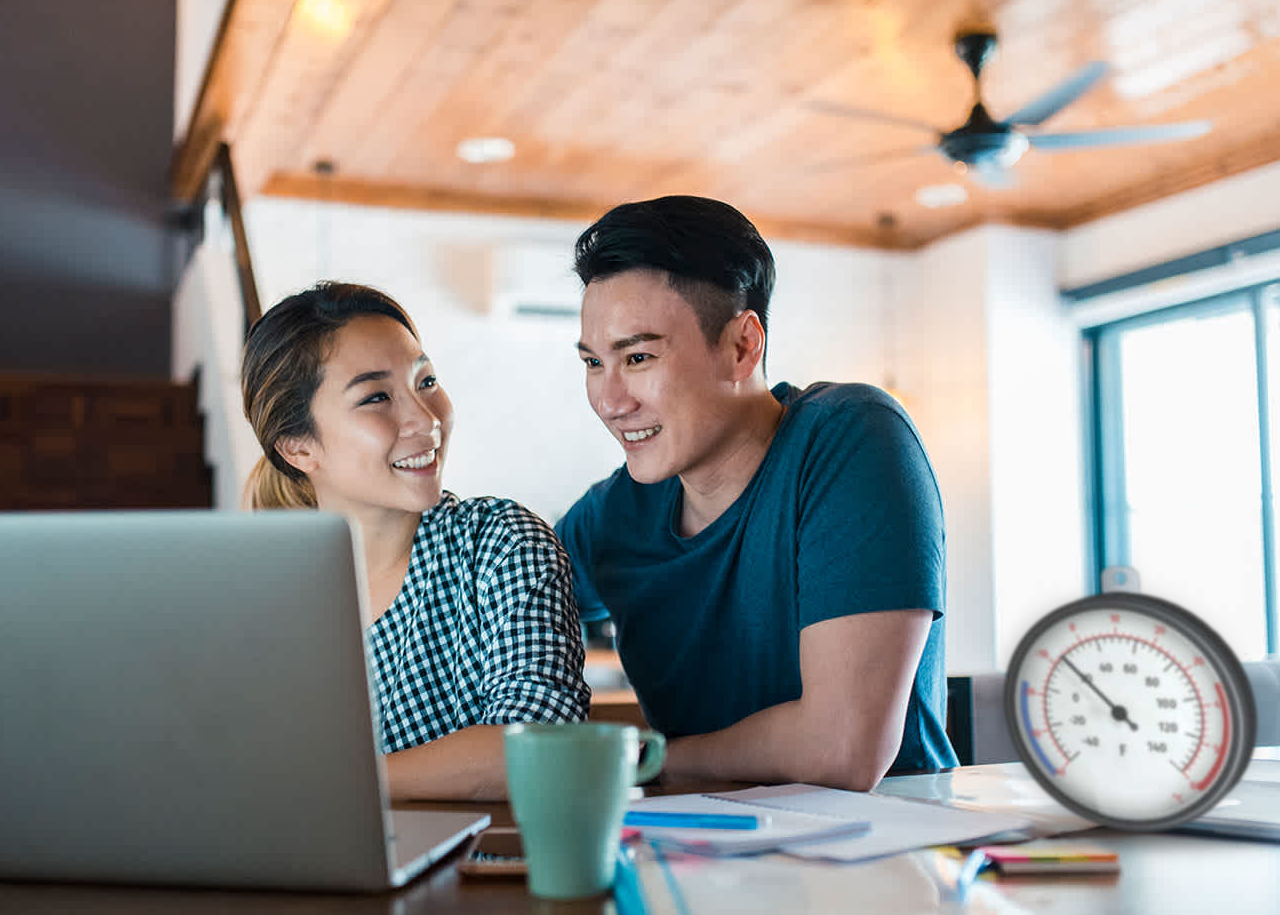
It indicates 20 °F
